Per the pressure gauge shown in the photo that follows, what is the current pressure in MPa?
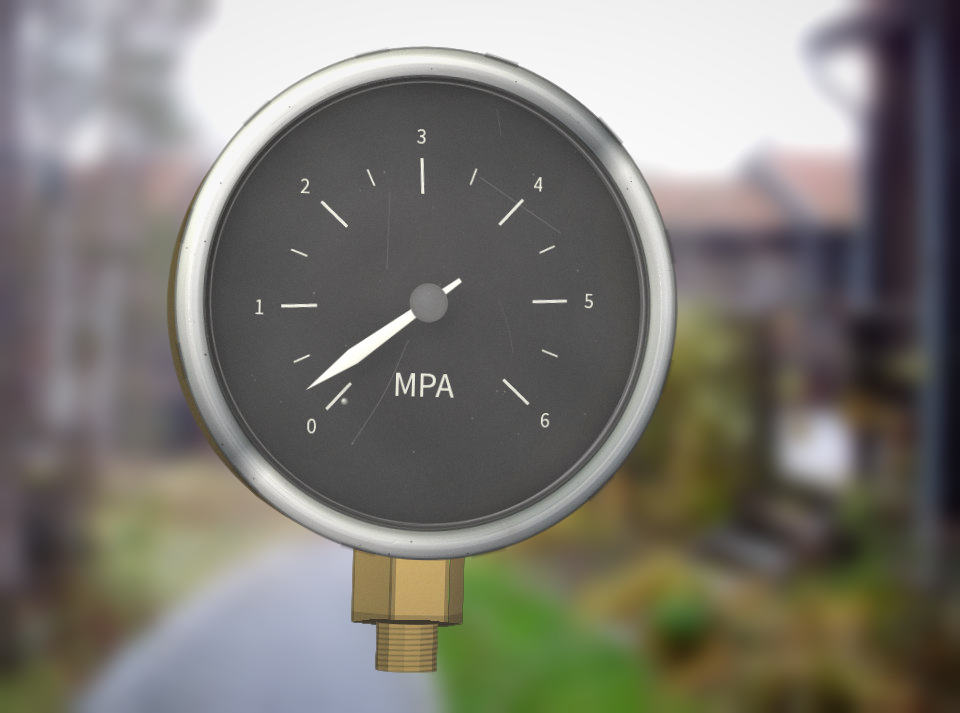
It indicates 0.25 MPa
